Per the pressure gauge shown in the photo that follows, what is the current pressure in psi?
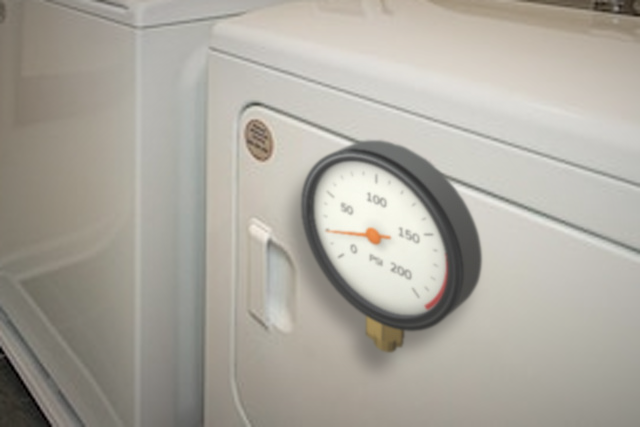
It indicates 20 psi
